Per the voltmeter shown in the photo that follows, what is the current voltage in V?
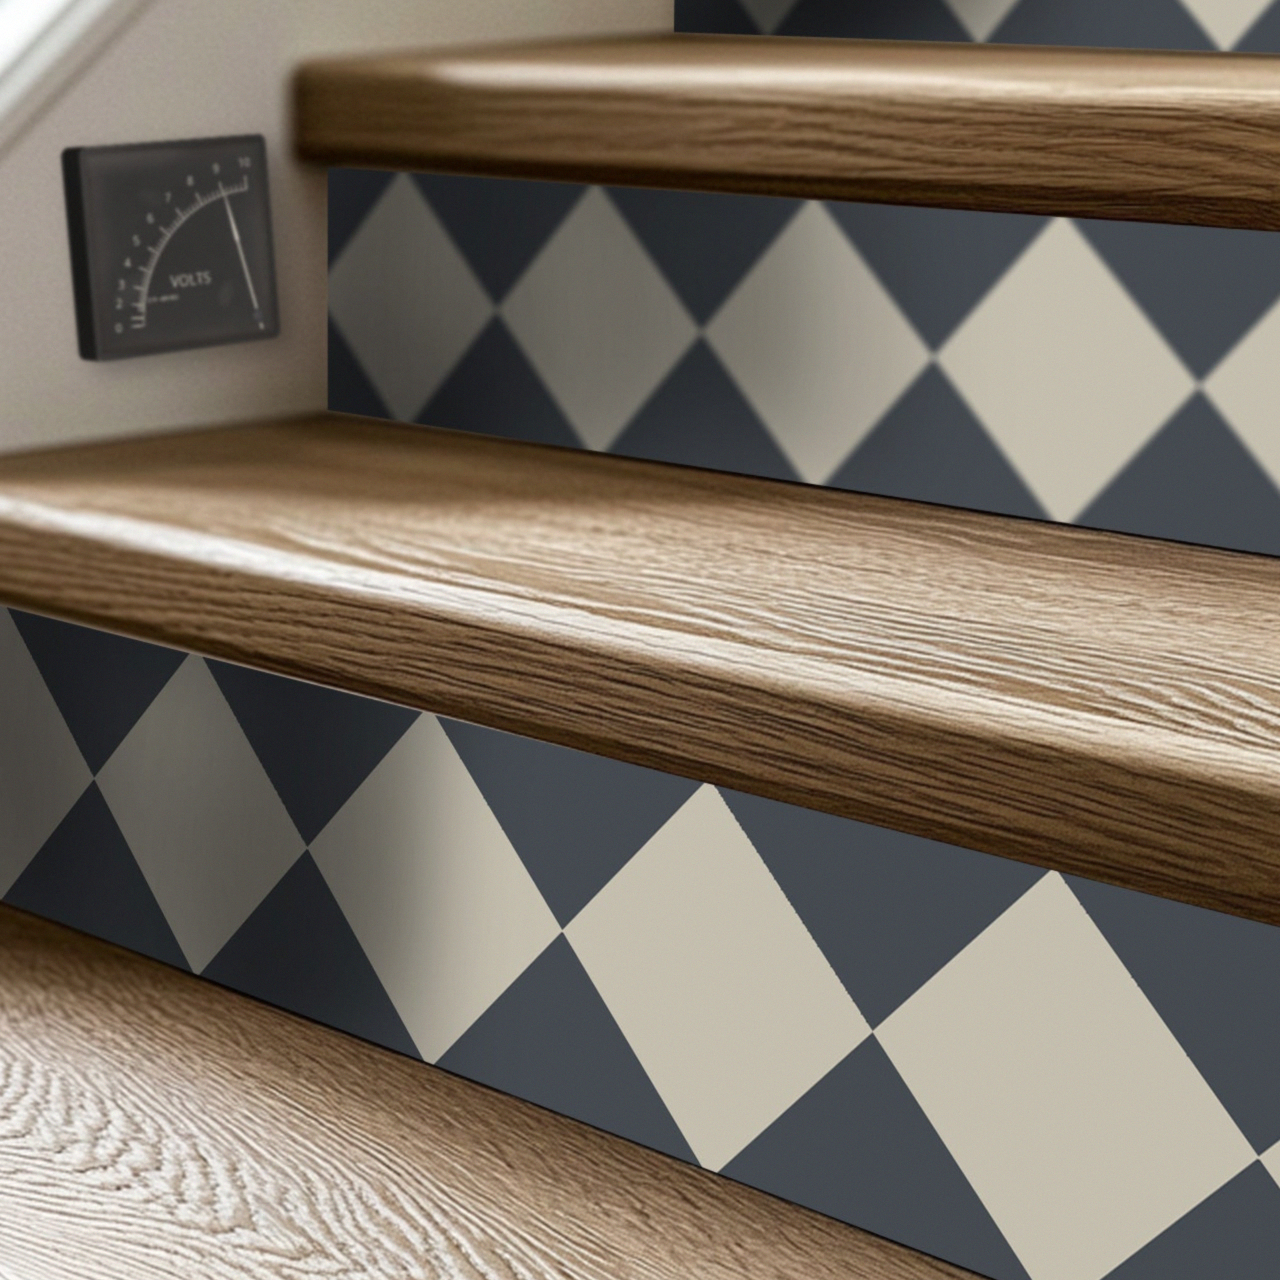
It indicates 9 V
